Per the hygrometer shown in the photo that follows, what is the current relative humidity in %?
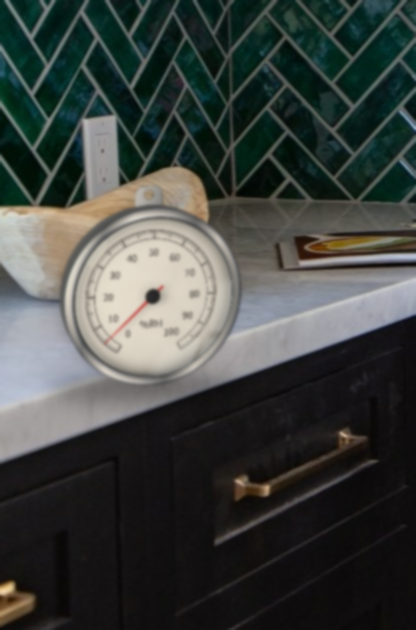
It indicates 5 %
